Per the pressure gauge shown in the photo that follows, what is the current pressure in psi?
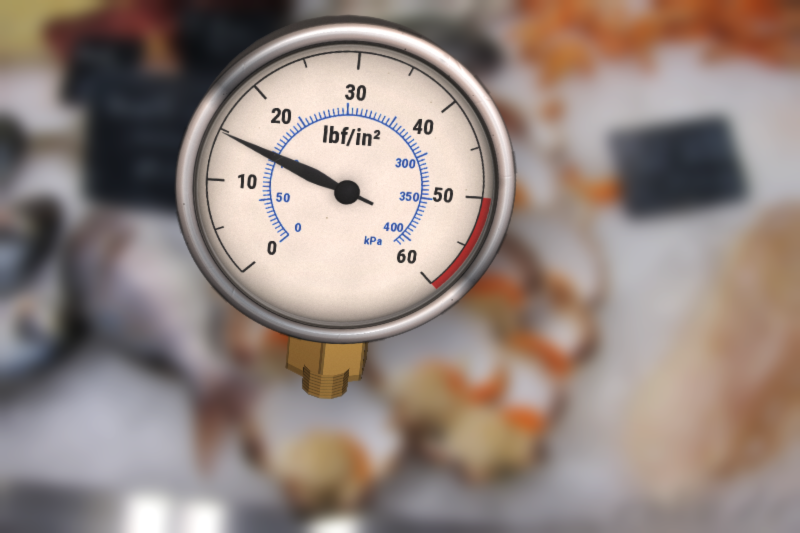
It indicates 15 psi
